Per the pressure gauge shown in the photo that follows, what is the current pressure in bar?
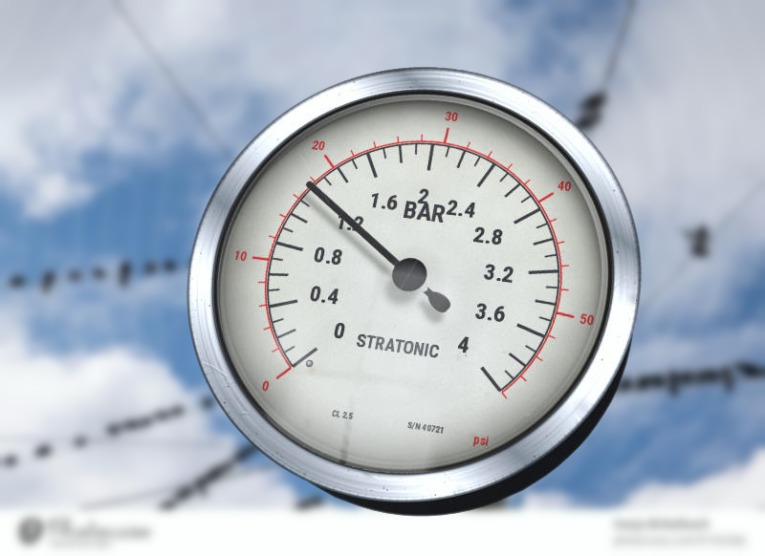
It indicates 1.2 bar
